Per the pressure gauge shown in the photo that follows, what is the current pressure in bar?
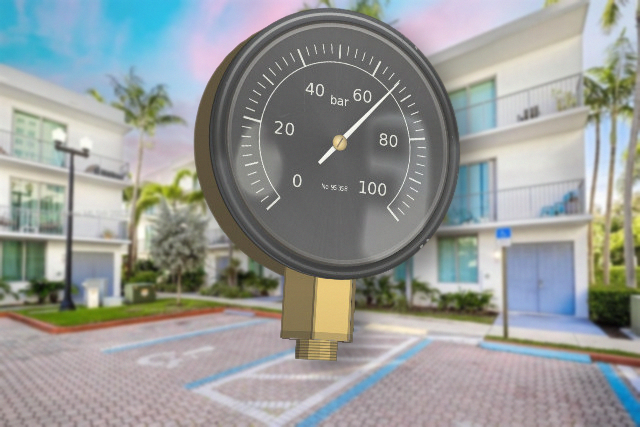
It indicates 66 bar
